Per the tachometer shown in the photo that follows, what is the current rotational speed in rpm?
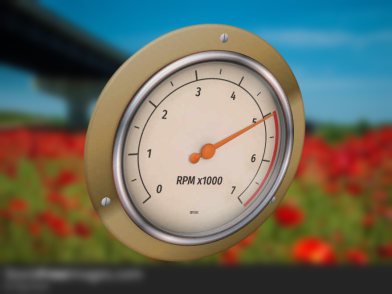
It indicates 5000 rpm
